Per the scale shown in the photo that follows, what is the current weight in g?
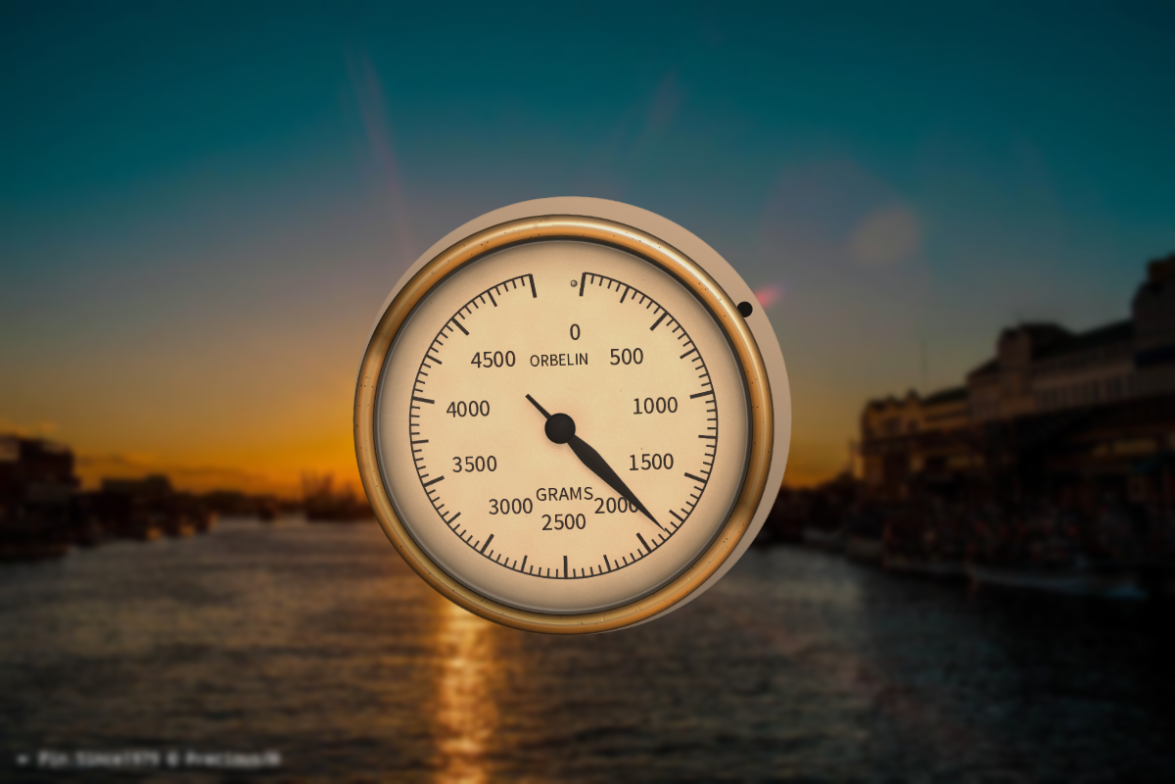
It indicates 1850 g
